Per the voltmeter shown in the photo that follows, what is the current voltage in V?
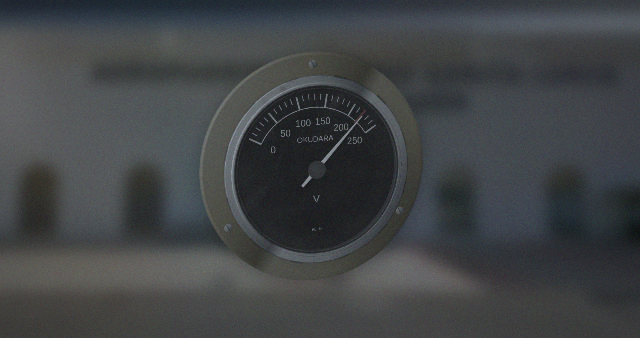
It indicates 220 V
